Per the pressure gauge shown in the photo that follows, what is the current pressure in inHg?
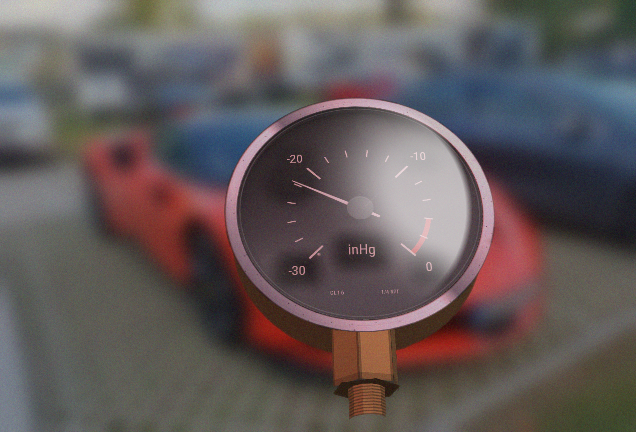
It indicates -22 inHg
